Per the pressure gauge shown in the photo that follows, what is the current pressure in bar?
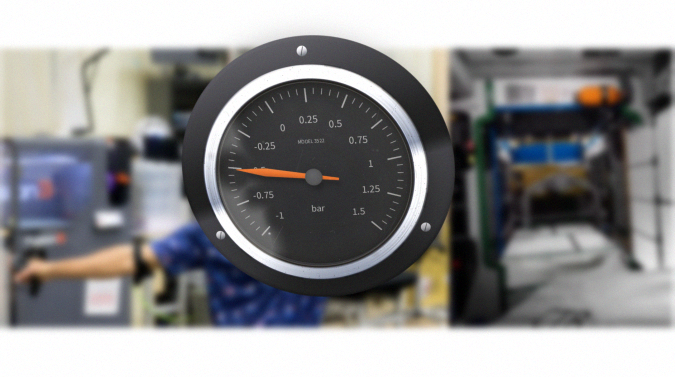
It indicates -0.5 bar
